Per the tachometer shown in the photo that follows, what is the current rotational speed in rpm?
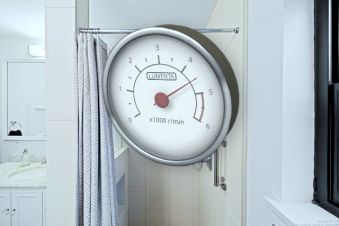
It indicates 4500 rpm
